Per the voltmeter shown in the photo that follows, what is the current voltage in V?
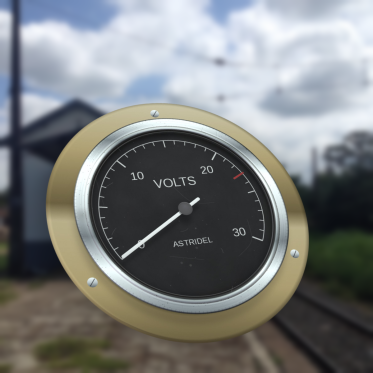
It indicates 0 V
